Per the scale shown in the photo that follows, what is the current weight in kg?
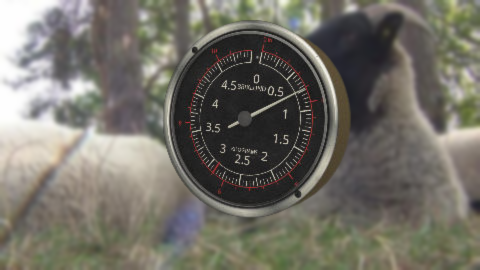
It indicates 0.75 kg
